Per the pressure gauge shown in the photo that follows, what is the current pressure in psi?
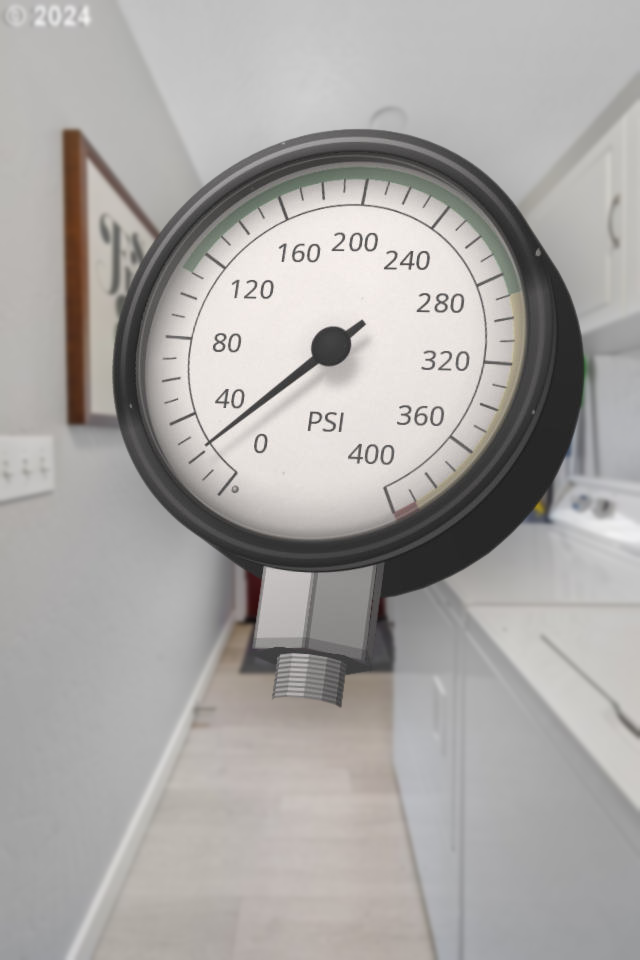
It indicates 20 psi
